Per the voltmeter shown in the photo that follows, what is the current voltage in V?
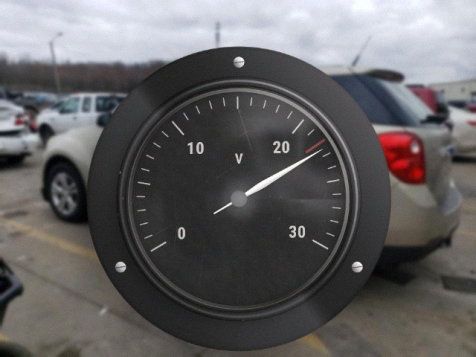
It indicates 22.5 V
